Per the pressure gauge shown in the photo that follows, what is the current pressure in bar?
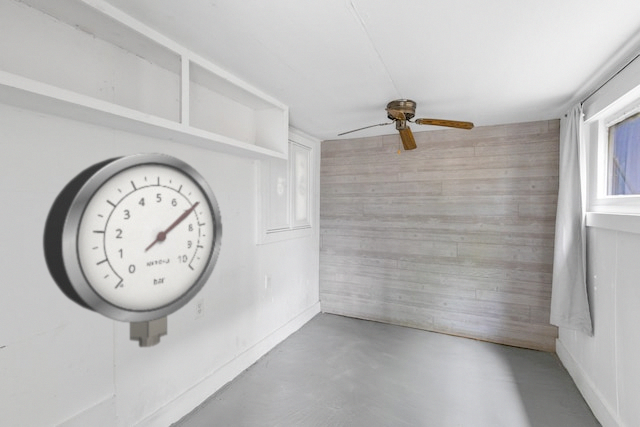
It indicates 7 bar
